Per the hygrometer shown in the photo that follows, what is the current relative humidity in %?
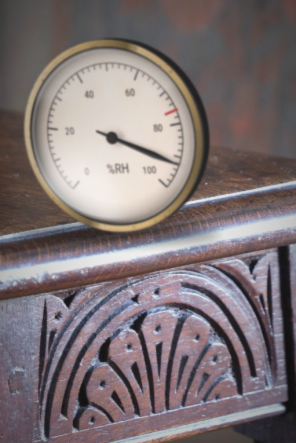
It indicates 92 %
